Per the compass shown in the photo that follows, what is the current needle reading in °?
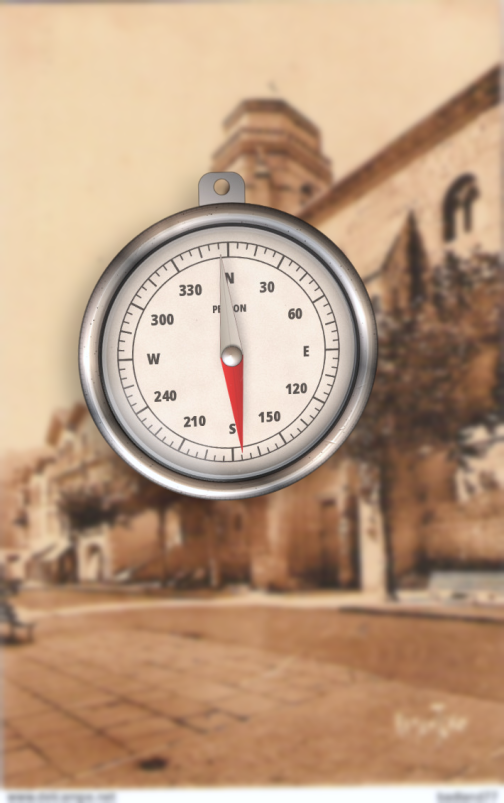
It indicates 175 °
